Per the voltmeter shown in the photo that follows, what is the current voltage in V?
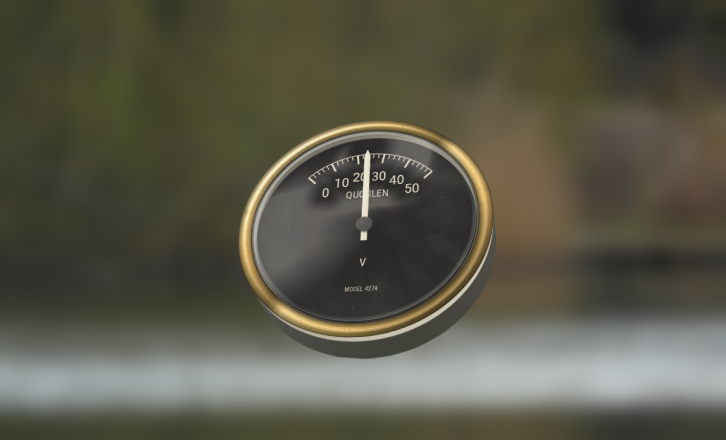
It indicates 24 V
